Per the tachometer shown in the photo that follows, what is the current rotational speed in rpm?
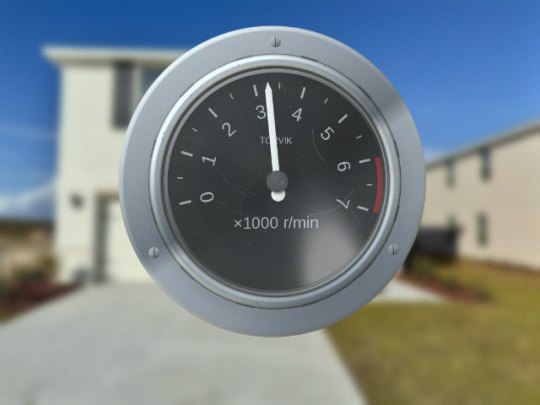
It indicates 3250 rpm
